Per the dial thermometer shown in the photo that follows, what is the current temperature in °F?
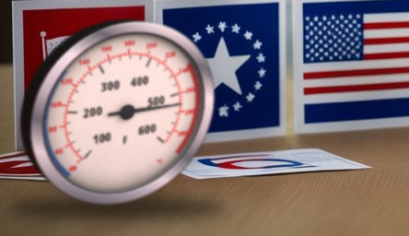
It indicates 520 °F
